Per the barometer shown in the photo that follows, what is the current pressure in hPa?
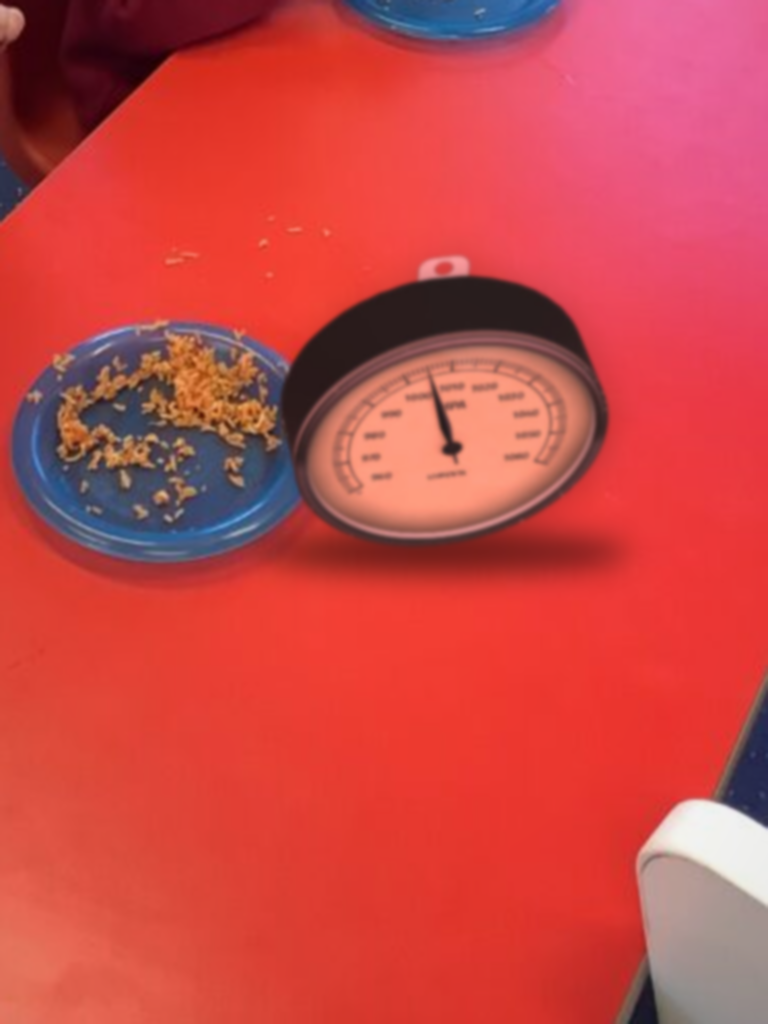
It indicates 1005 hPa
